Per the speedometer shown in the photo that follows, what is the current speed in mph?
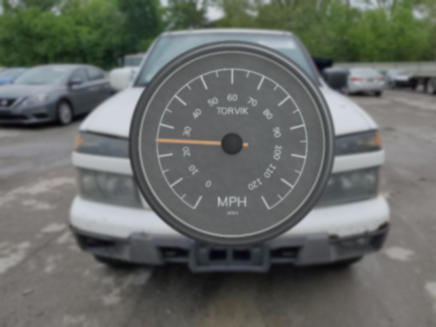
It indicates 25 mph
